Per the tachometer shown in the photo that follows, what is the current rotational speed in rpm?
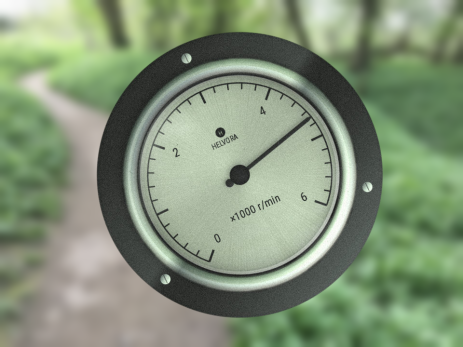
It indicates 4700 rpm
